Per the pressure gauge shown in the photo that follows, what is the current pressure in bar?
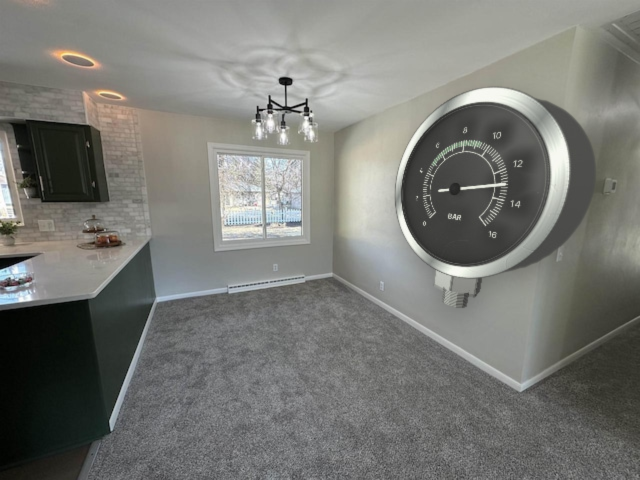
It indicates 13 bar
